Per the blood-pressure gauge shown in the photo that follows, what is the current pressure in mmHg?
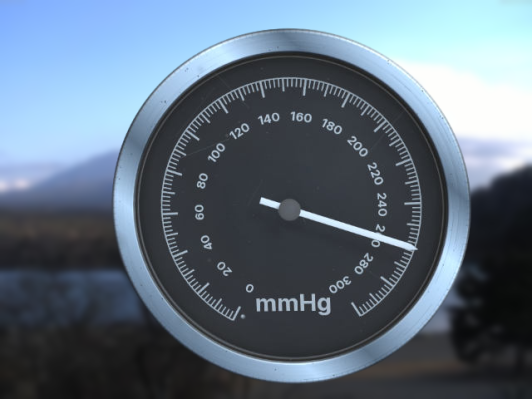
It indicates 260 mmHg
